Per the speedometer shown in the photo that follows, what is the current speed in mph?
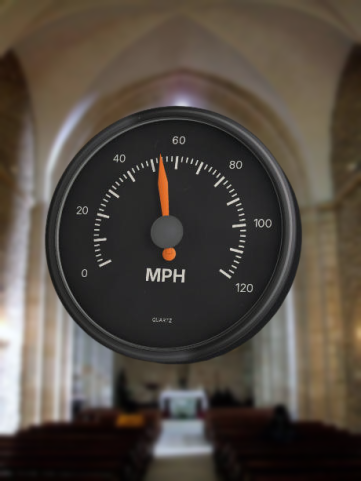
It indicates 54 mph
